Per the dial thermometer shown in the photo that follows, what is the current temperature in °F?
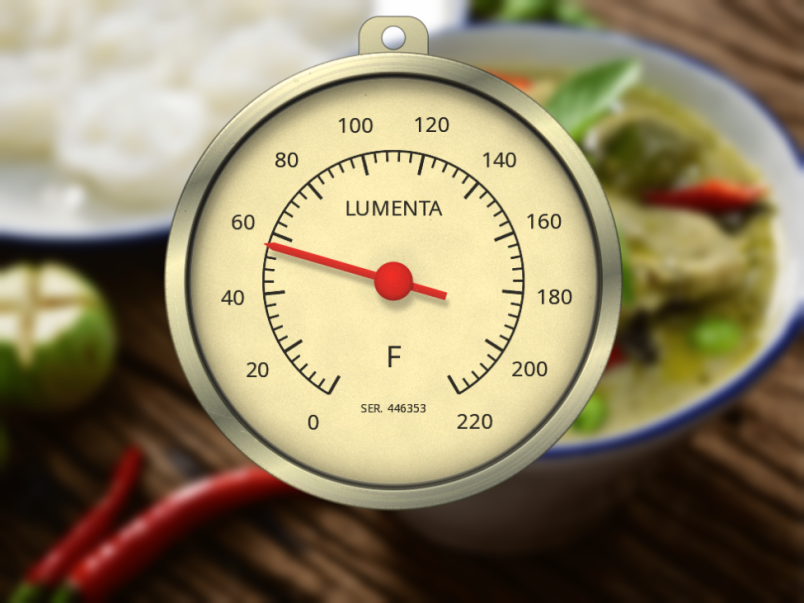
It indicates 56 °F
